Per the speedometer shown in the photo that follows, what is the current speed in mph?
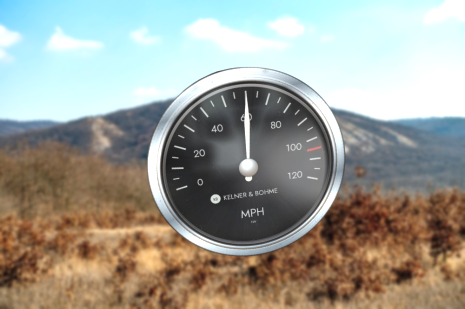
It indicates 60 mph
